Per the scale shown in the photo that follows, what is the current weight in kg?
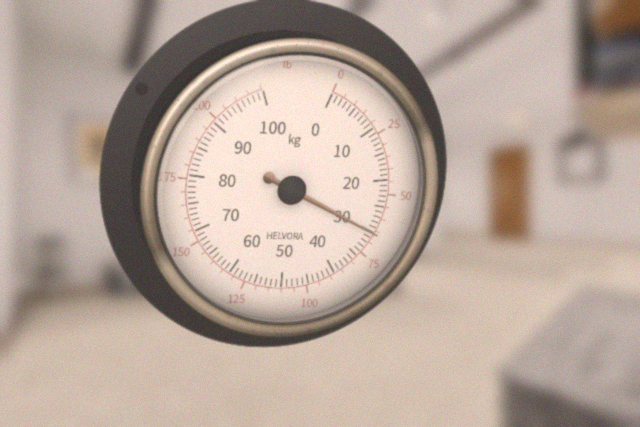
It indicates 30 kg
